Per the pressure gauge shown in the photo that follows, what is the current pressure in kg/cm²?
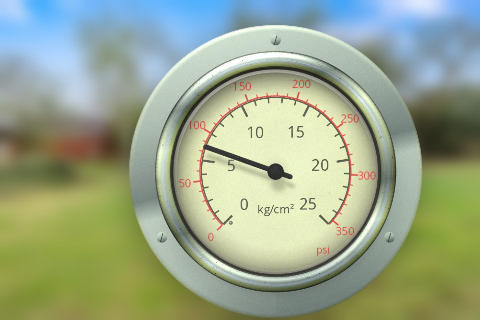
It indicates 6 kg/cm²
